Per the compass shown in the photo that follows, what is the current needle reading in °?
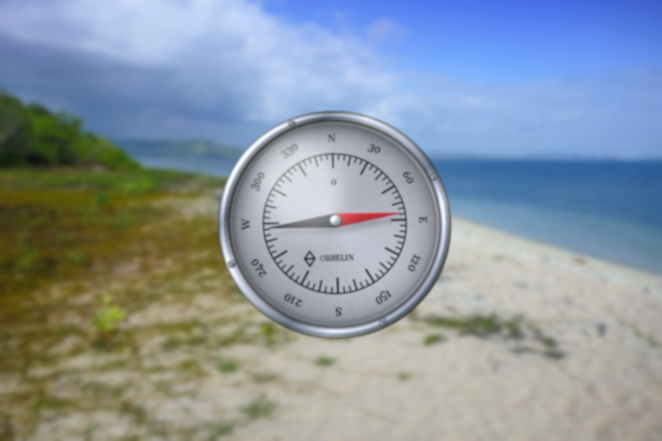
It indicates 85 °
